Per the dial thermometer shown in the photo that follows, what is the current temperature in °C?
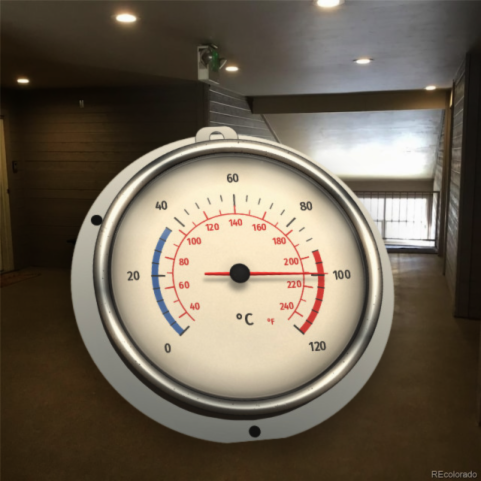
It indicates 100 °C
